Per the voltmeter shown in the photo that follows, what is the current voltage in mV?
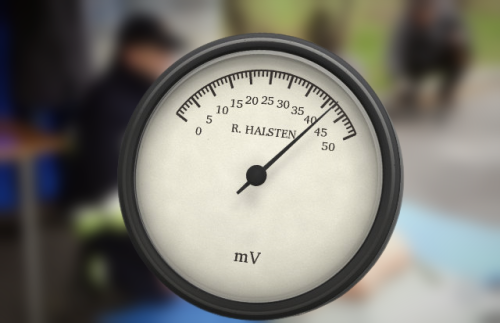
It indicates 42 mV
